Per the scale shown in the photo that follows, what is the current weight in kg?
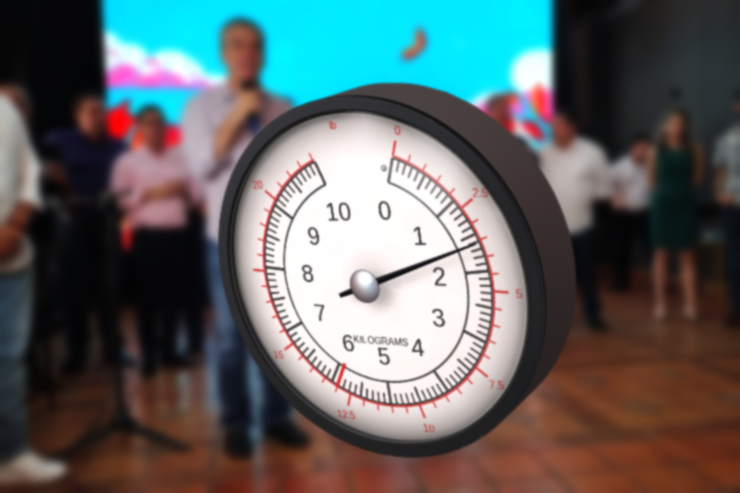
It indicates 1.6 kg
